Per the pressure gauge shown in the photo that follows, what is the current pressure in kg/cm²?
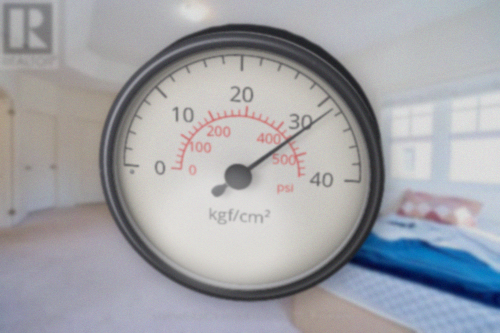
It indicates 31 kg/cm²
